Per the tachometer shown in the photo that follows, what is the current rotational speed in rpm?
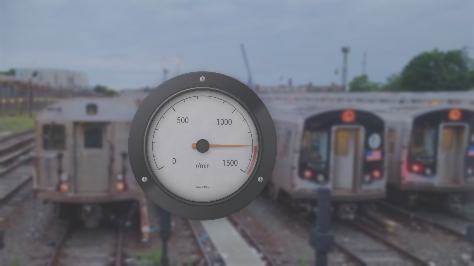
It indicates 1300 rpm
